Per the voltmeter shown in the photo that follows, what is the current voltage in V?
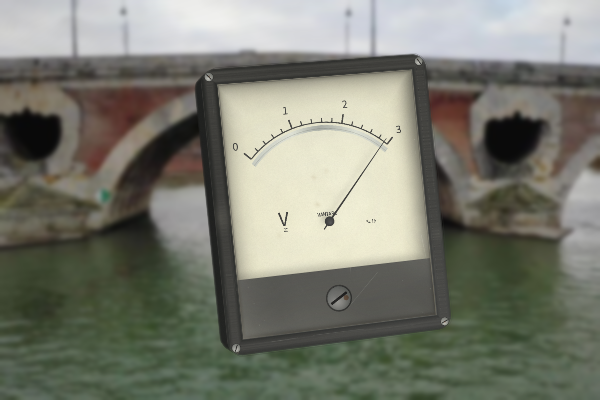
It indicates 2.9 V
